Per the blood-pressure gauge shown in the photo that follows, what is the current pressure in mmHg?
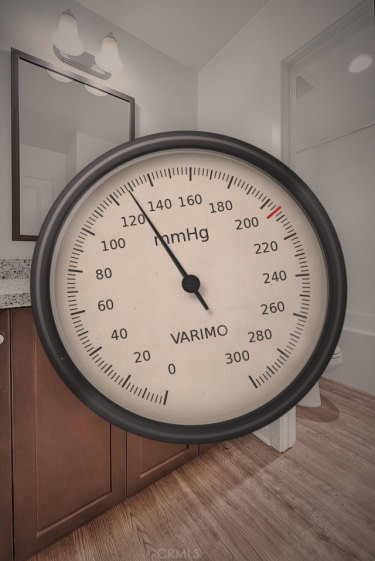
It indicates 128 mmHg
